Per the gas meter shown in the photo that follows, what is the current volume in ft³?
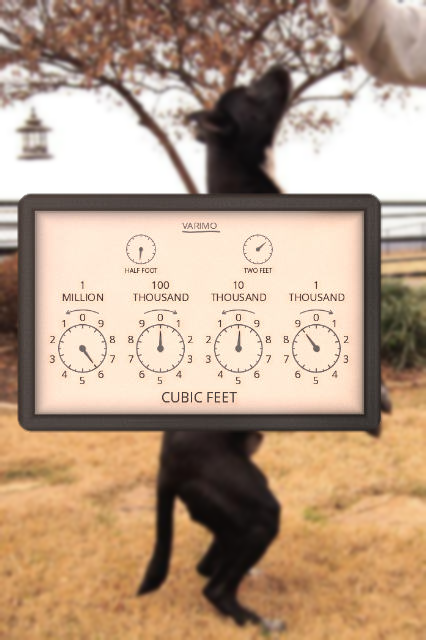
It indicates 599900 ft³
